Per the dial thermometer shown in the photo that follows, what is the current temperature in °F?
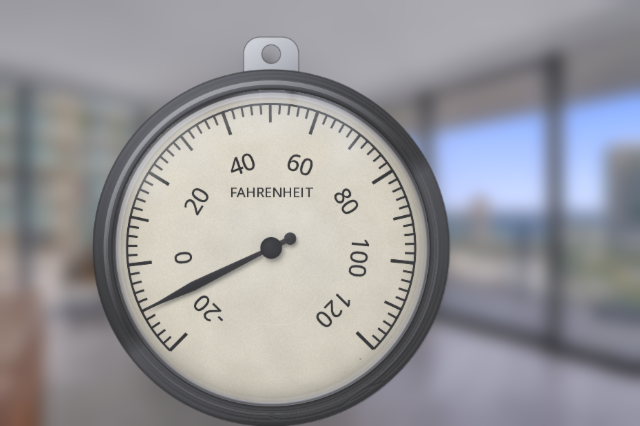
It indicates -10 °F
